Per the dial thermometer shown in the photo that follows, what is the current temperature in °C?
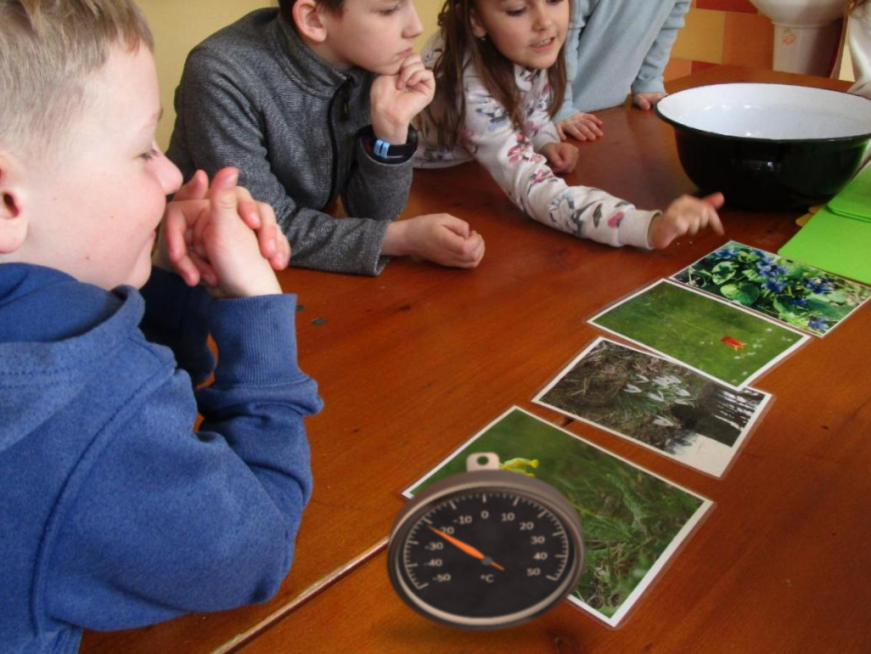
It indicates -20 °C
